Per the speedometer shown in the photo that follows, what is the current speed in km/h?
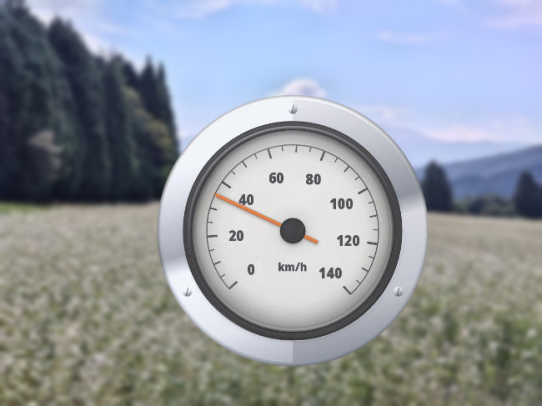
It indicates 35 km/h
